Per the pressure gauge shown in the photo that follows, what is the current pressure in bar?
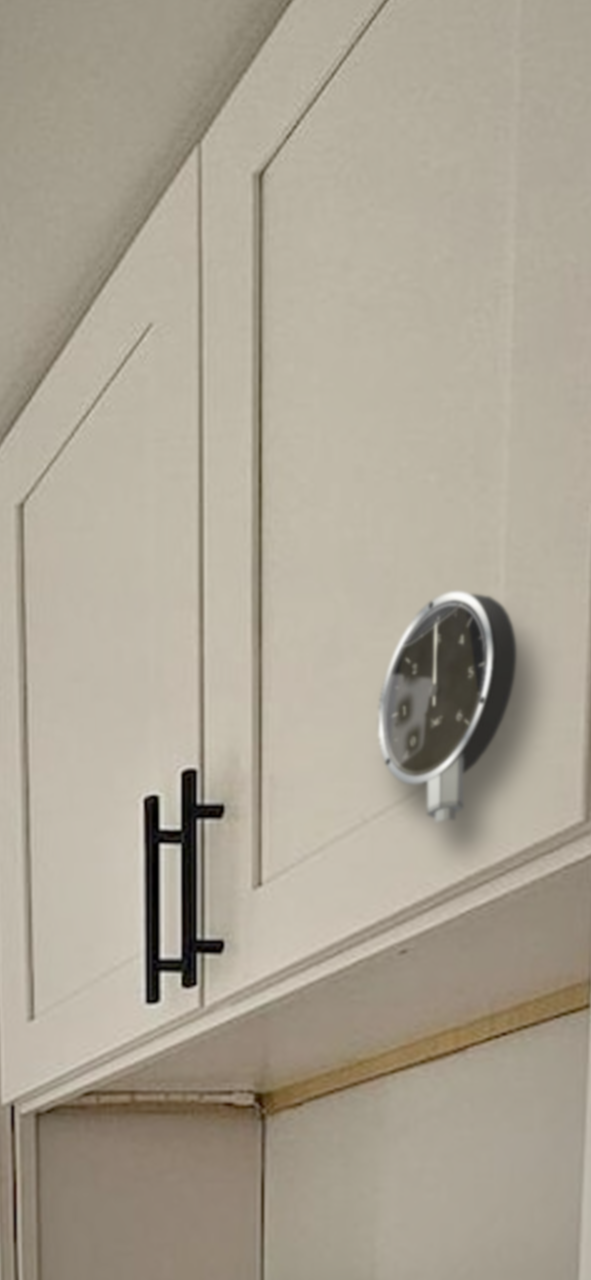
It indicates 3 bar
